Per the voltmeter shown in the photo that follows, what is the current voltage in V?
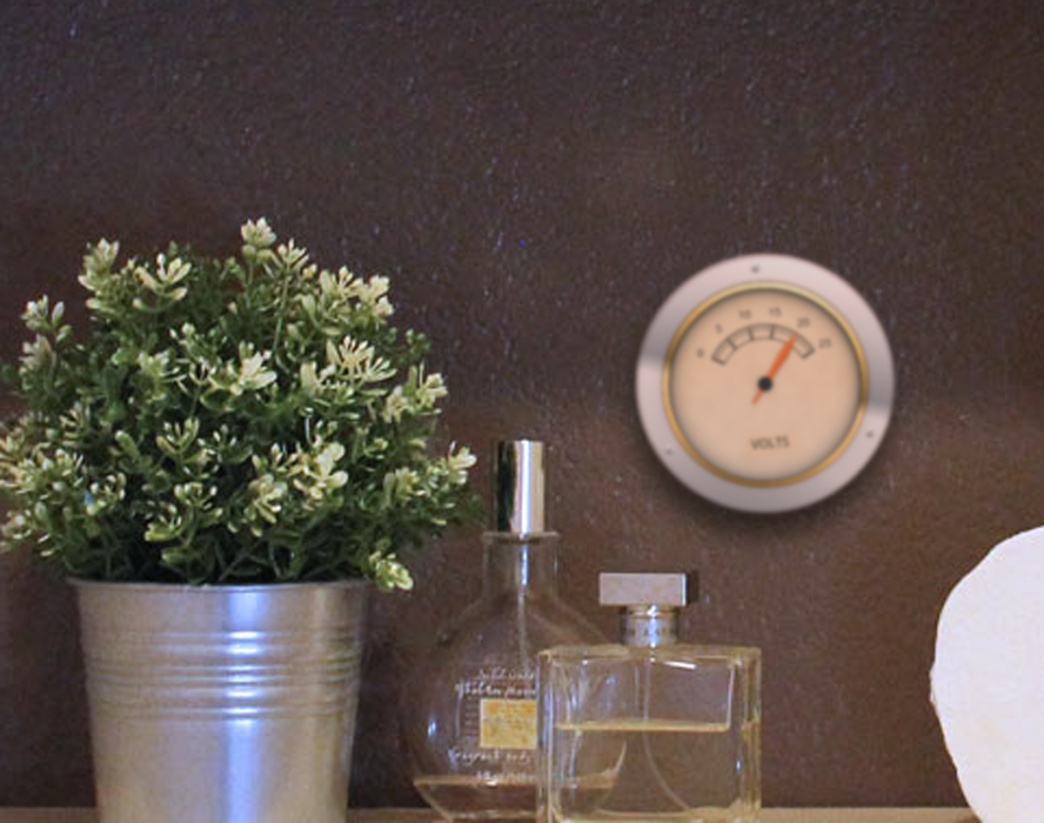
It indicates 20 V
